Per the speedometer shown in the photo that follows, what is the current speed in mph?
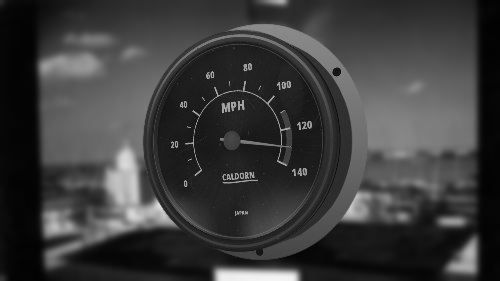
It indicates 130 mph
